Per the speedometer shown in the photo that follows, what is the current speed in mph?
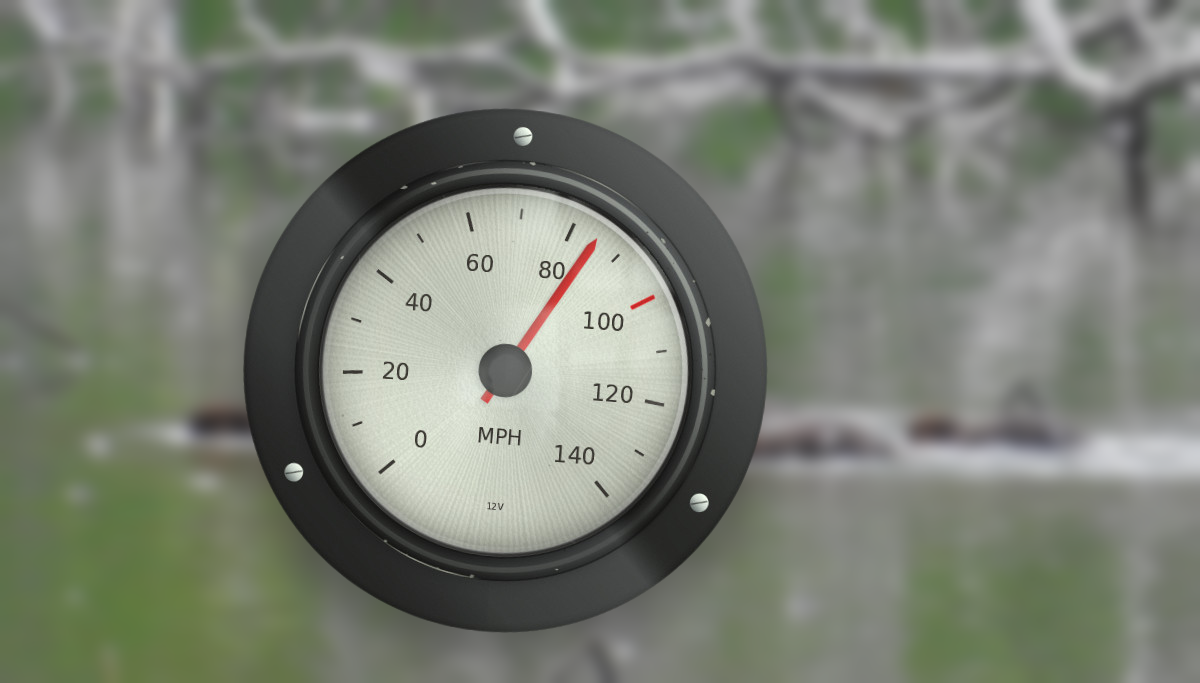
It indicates 85 mph
